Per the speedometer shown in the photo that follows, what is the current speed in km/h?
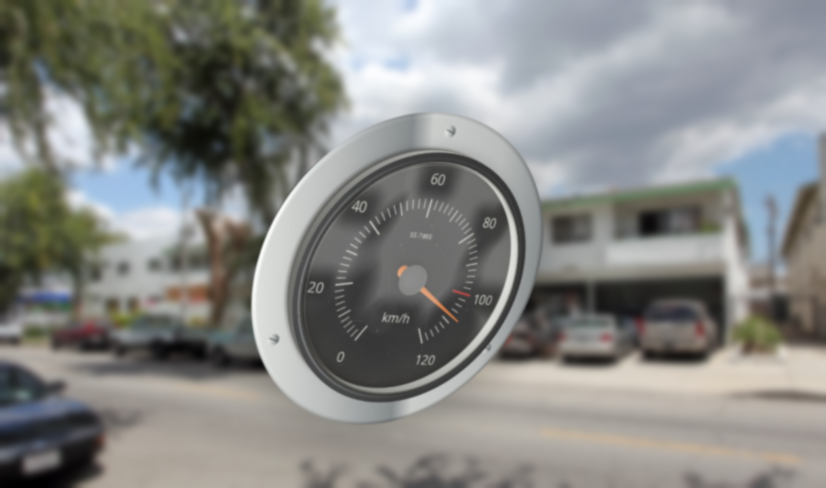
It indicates 108 km/h
